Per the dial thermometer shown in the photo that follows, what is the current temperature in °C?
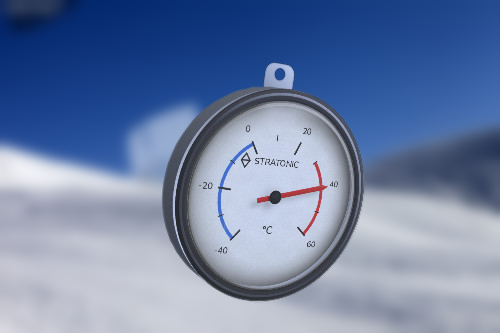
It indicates 40 °C
